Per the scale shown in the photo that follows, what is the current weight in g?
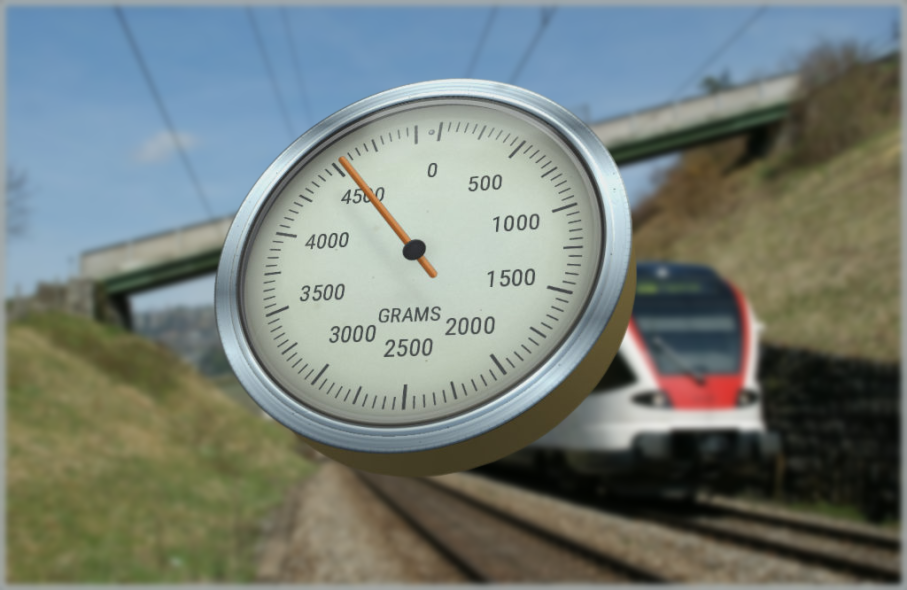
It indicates 4550 g
